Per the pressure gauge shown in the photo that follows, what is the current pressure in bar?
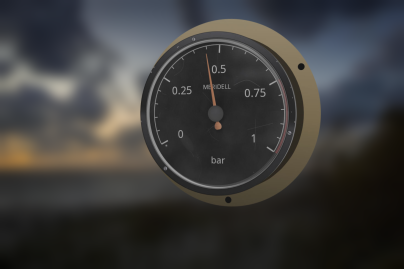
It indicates 0.45 bar
